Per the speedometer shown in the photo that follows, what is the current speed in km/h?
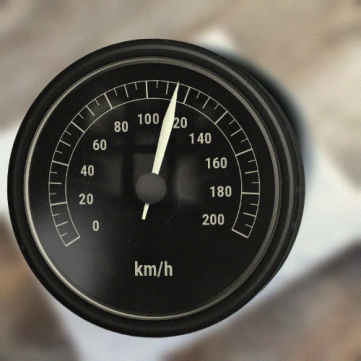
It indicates 115 km/h
